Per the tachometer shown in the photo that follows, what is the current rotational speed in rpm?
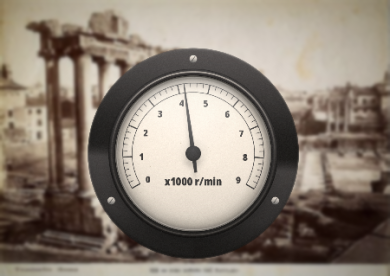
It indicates 4200 rpm
